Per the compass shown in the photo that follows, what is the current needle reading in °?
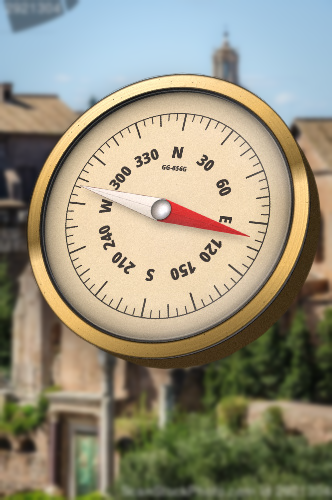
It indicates 100 °
